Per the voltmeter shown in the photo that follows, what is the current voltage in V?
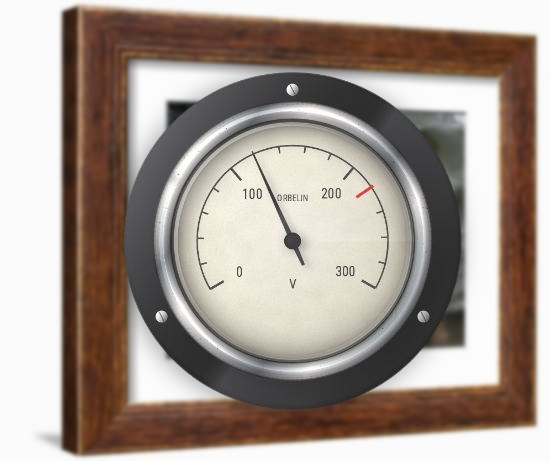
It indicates 120 V
